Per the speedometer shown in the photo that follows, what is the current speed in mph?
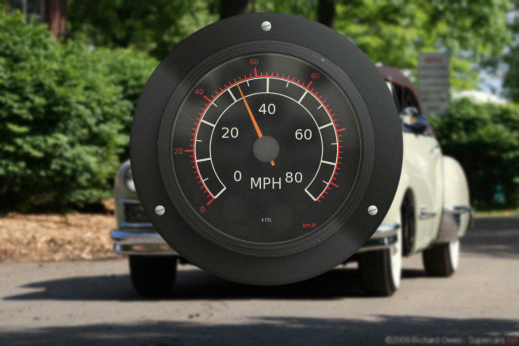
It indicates 32.5 mph
